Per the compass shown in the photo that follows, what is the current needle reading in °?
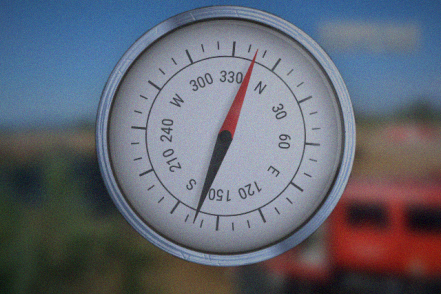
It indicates 345 °
